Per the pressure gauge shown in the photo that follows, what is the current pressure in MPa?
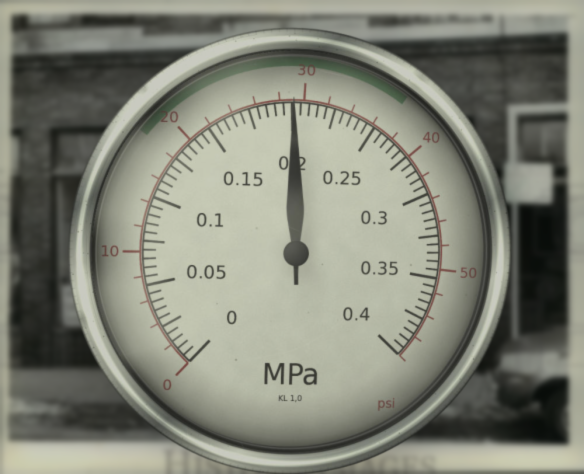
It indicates 0.2 MPa
